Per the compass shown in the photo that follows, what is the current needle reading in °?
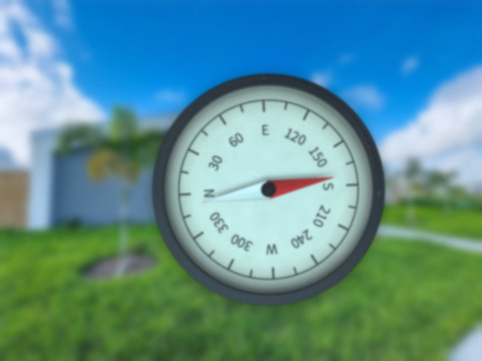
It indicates 172.5 °
